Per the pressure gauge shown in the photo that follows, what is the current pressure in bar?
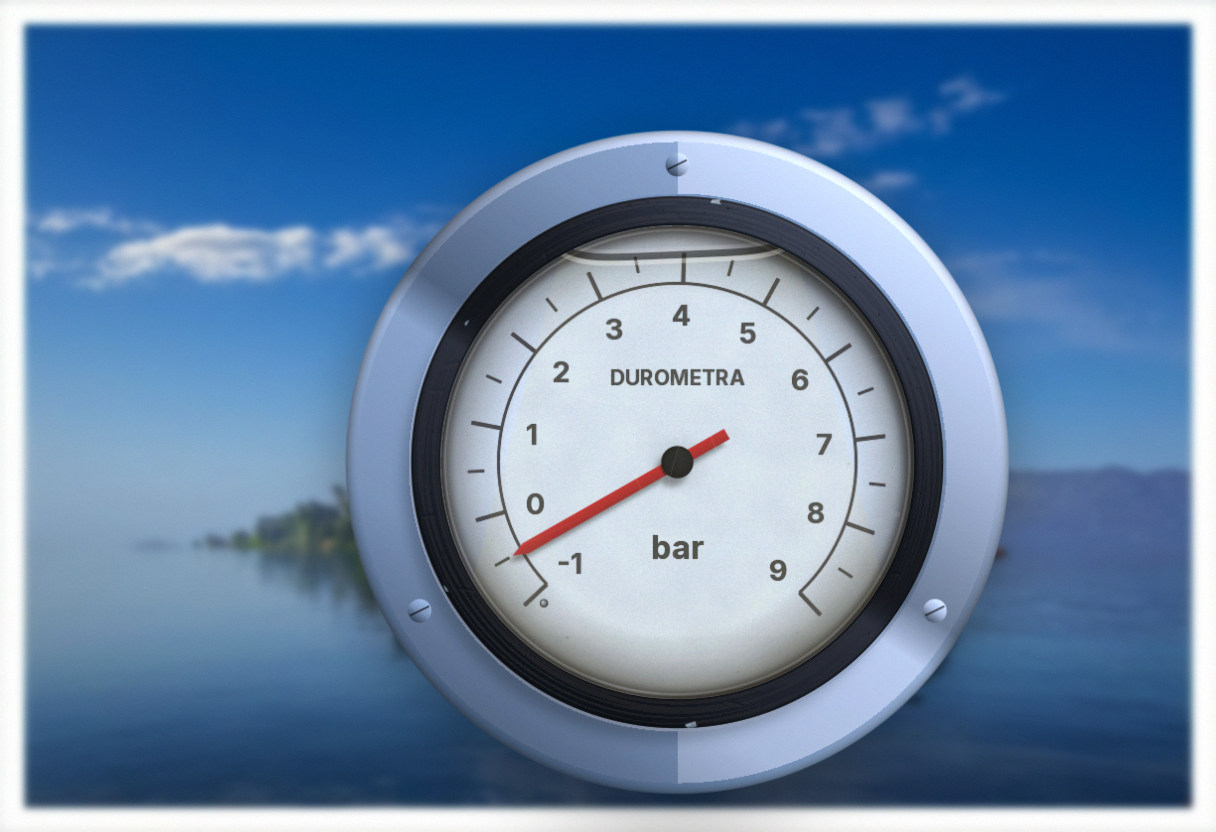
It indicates -0.5 bar
